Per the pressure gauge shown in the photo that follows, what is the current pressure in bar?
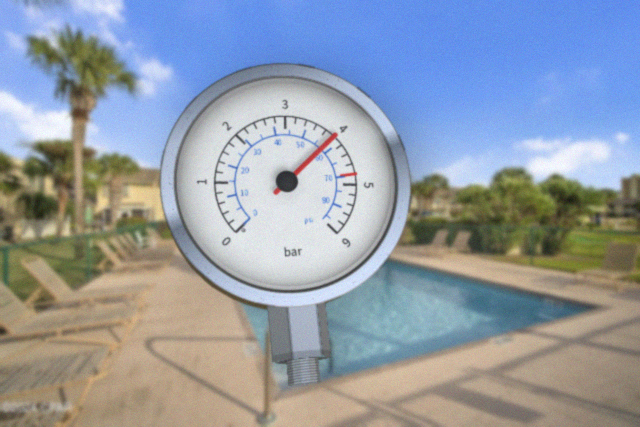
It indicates 4 bar
